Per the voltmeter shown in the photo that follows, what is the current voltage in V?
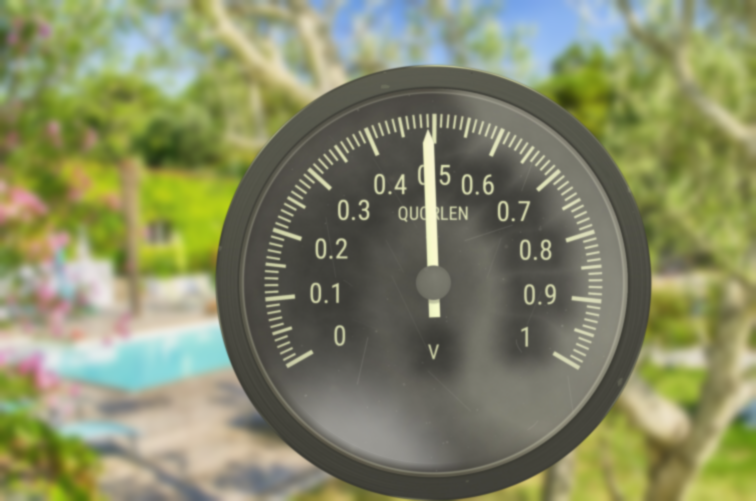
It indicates 0.49 V
